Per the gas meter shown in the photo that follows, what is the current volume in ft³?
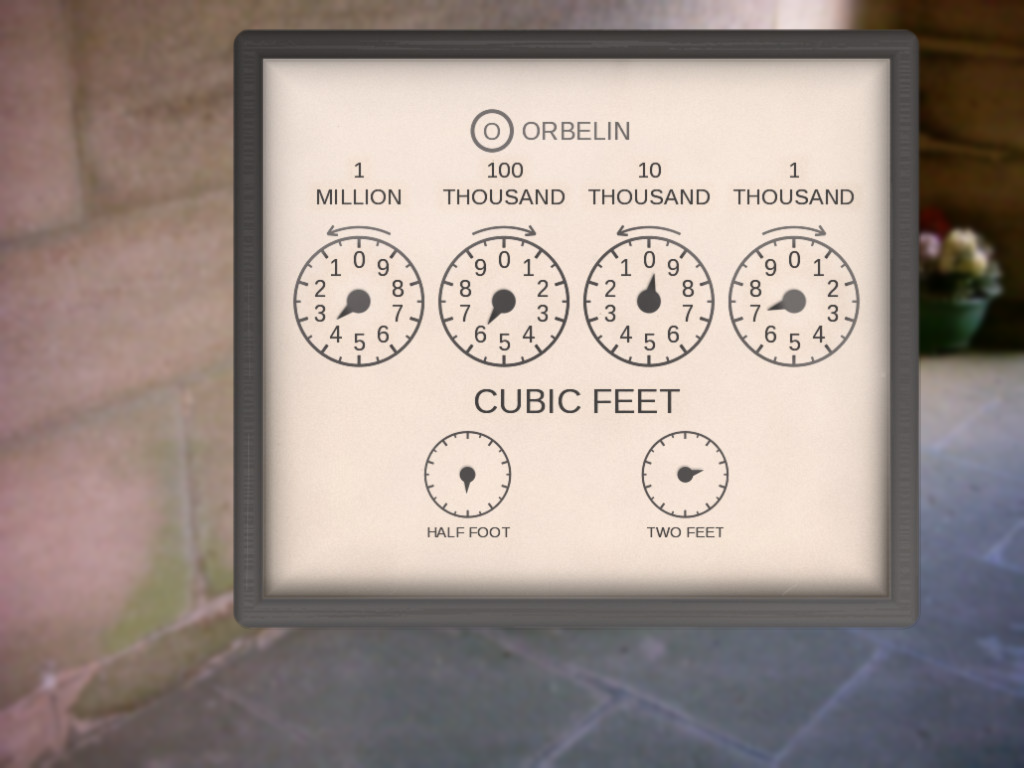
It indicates 359700 ft³
